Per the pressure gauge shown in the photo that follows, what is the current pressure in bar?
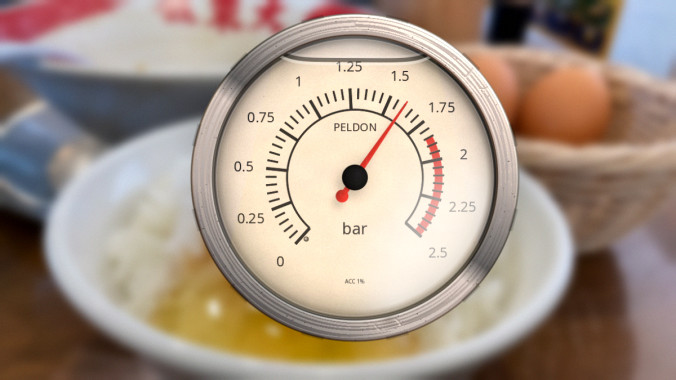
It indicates 1.6 bar
